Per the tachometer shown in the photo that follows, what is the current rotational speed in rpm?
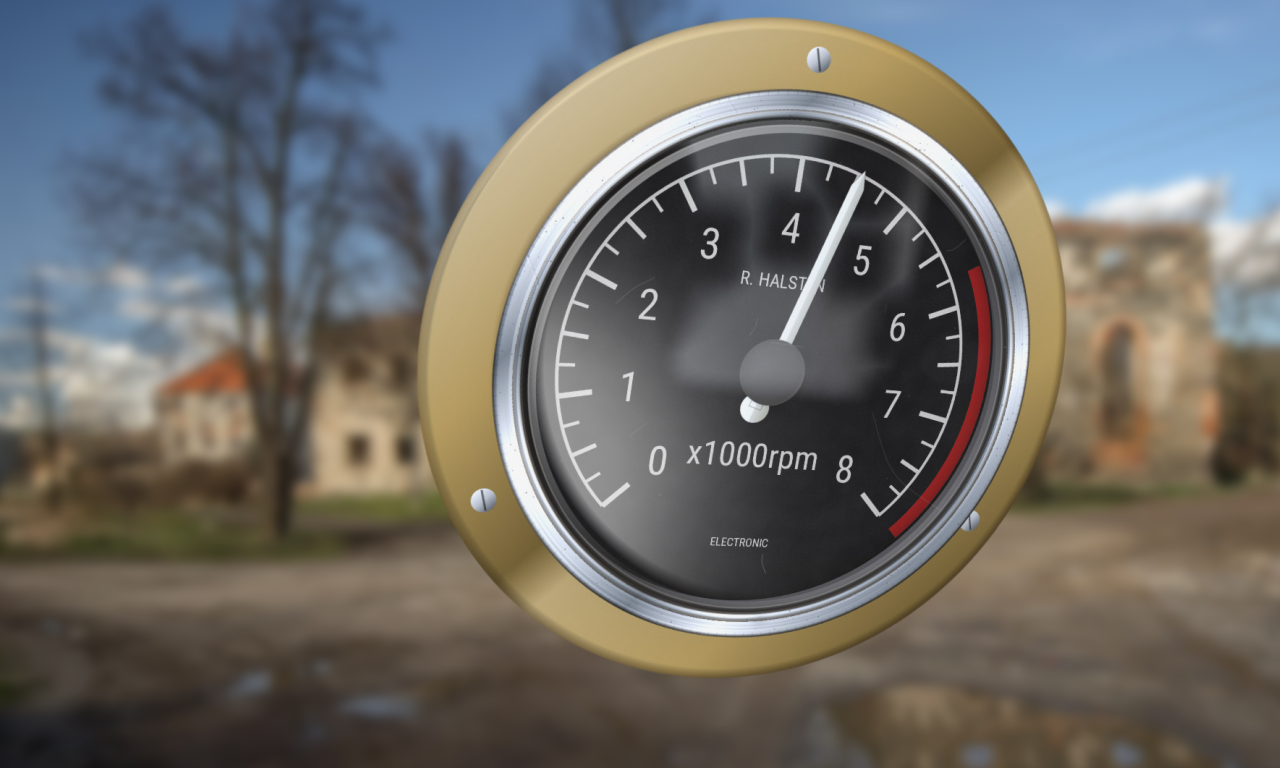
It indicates 4500 rpm
